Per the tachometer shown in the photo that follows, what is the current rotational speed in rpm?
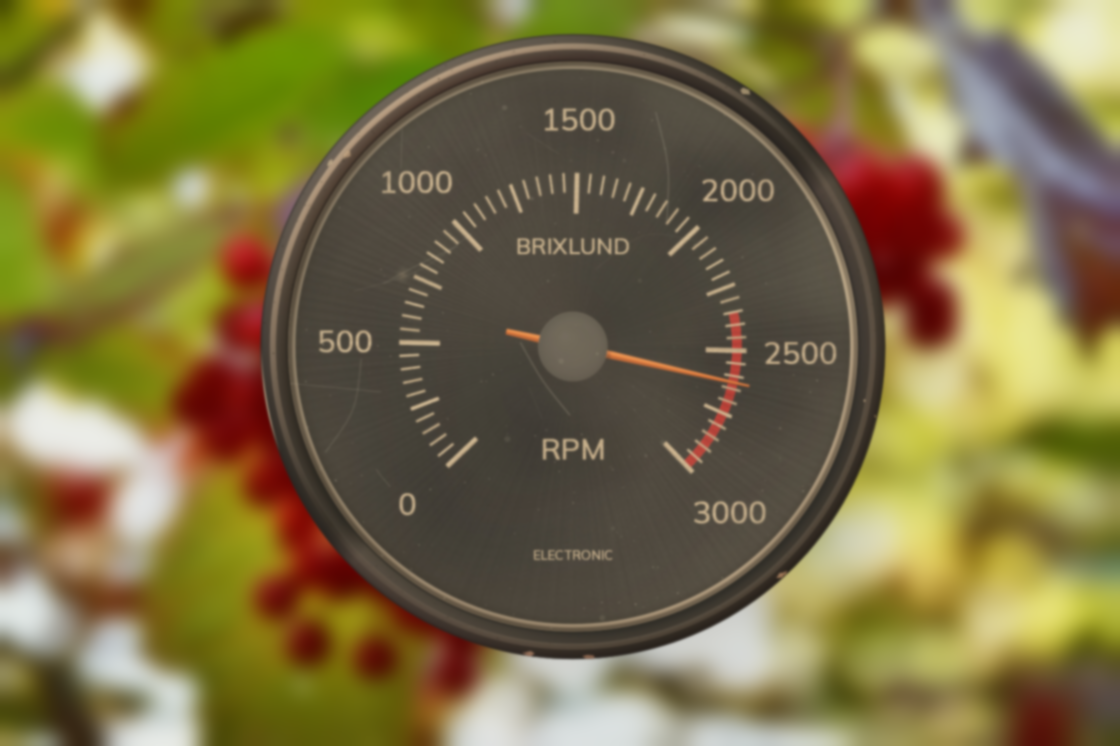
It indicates 2625 rpm
